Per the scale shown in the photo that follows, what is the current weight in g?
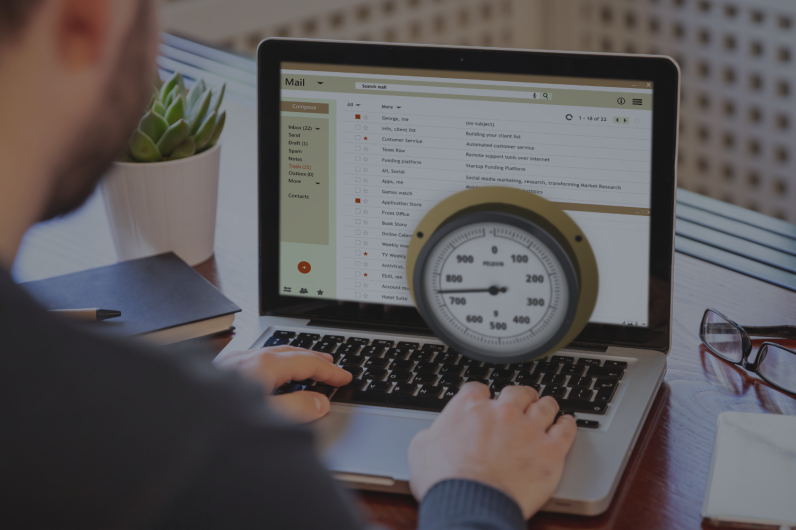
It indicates 750 g
